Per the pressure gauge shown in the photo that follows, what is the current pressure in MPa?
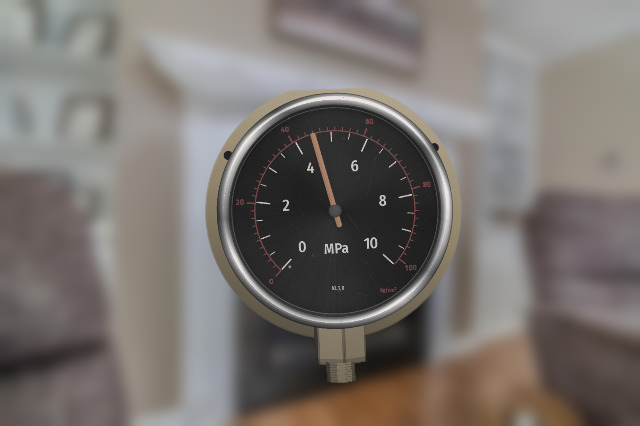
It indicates 4.5 MPa
